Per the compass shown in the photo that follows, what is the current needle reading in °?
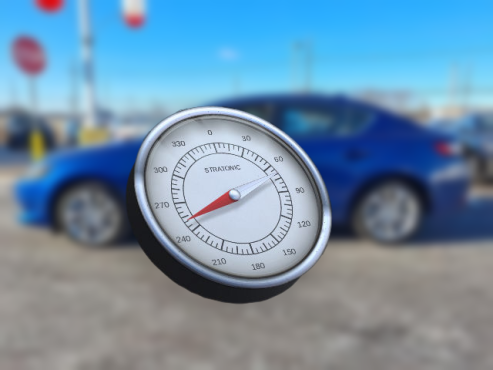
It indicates 250 °
